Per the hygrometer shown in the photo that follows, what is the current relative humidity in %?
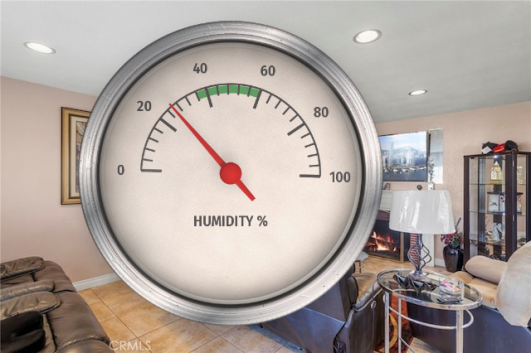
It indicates 26 %
